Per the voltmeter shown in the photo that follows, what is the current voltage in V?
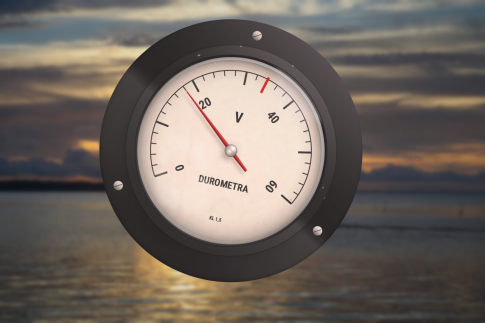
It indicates 18 V
